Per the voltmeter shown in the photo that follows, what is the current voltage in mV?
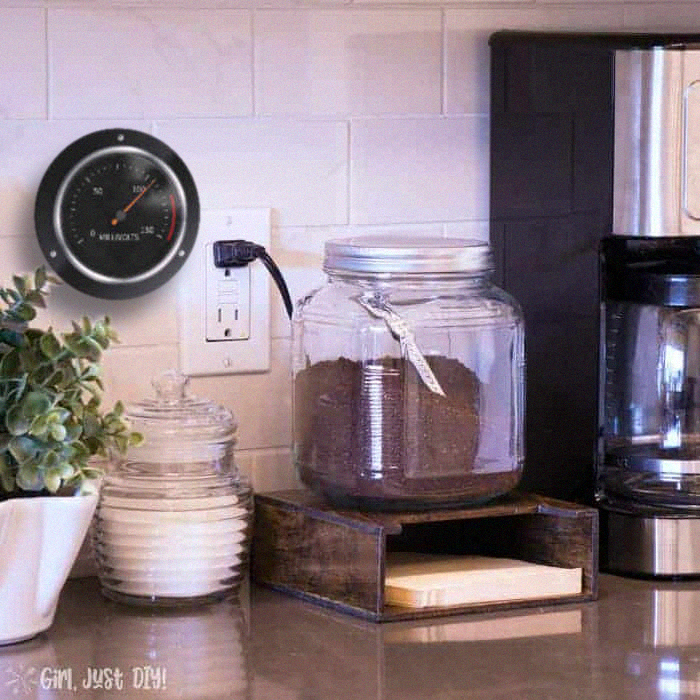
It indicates 105 mV
